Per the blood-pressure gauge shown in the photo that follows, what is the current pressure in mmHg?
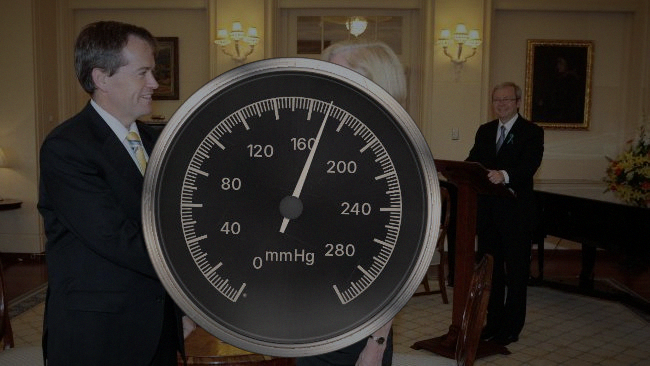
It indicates 170 mmHg
